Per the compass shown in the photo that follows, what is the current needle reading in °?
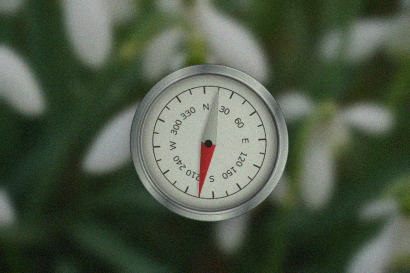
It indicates 195 °
